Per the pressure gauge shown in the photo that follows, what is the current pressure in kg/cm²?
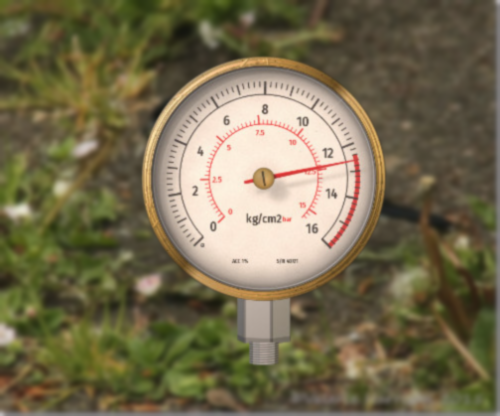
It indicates 12.6 kg/cm²
